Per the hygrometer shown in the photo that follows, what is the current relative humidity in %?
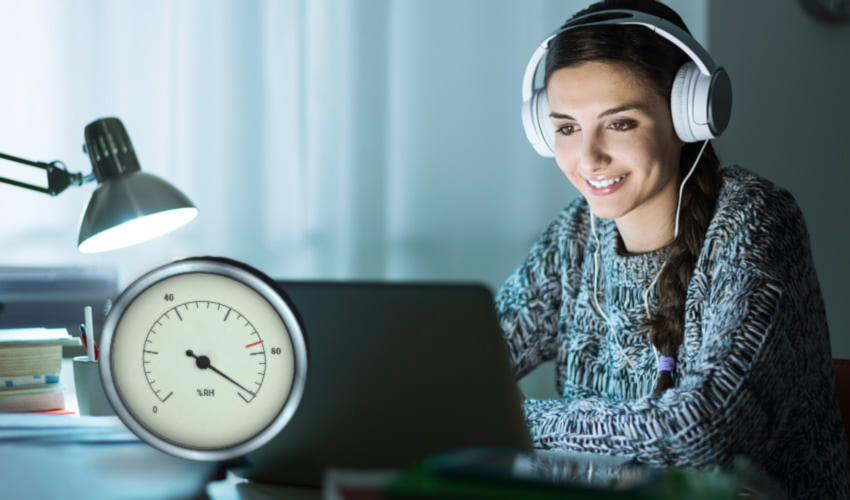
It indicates 96 %
